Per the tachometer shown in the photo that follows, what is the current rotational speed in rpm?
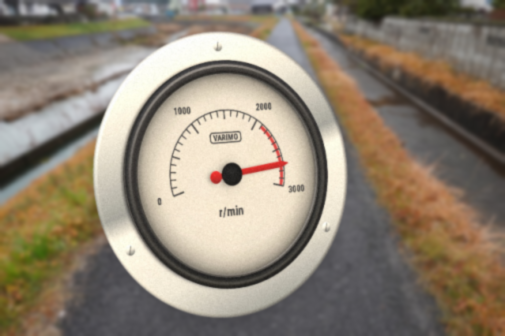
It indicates 2700 rpm
